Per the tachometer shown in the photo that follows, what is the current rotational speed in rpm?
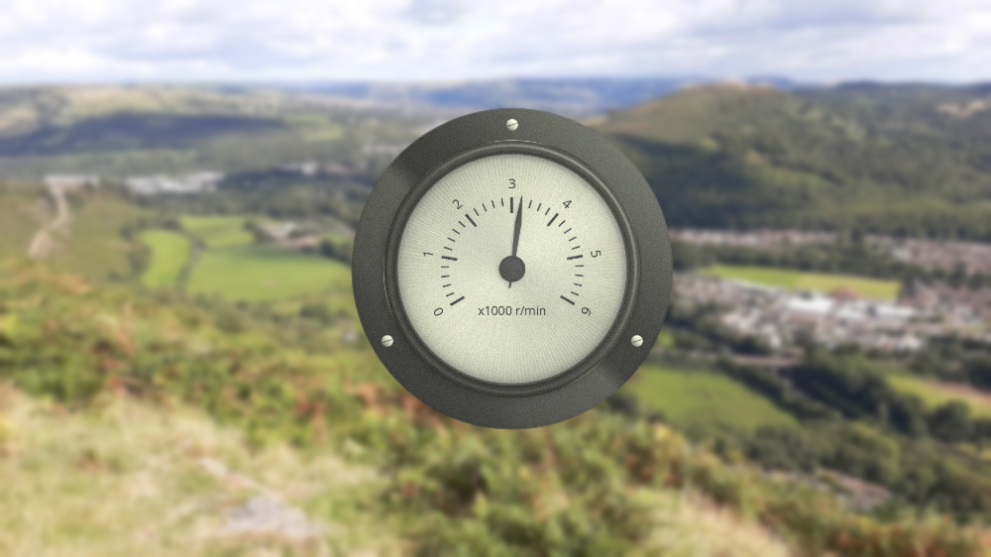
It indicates 3200 rpm
